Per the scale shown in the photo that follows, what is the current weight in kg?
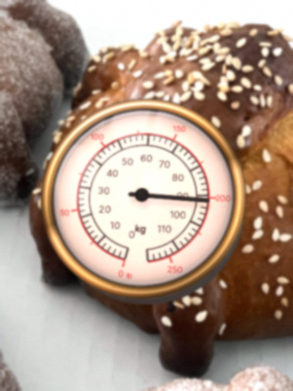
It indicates 92 kg
